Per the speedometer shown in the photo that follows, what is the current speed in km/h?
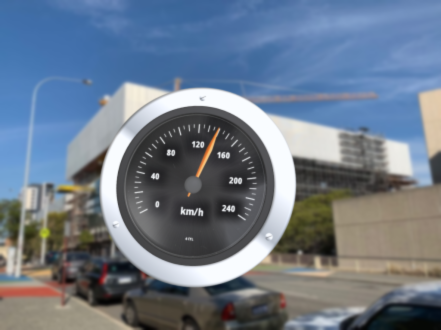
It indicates 140 km/h
